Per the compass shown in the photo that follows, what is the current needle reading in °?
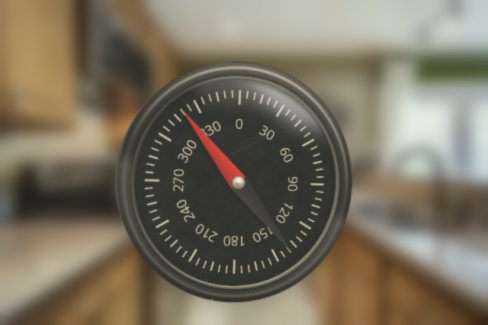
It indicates 320 °
